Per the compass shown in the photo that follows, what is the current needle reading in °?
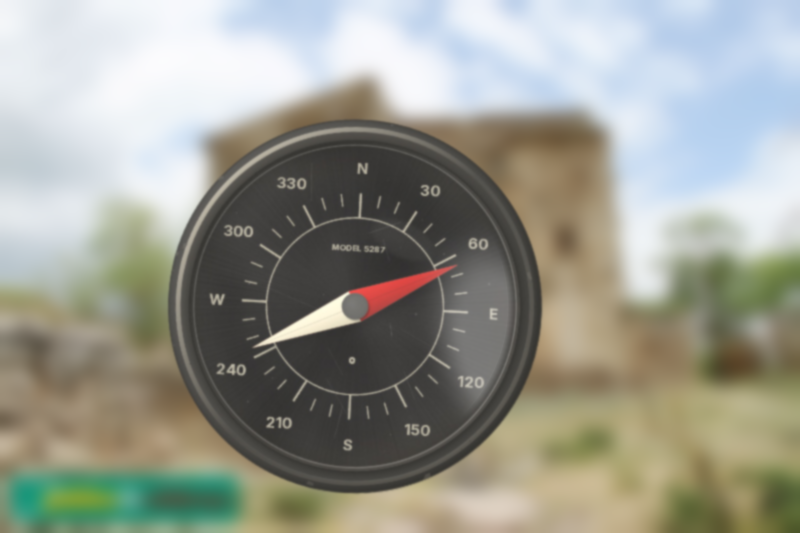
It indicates 65 °
